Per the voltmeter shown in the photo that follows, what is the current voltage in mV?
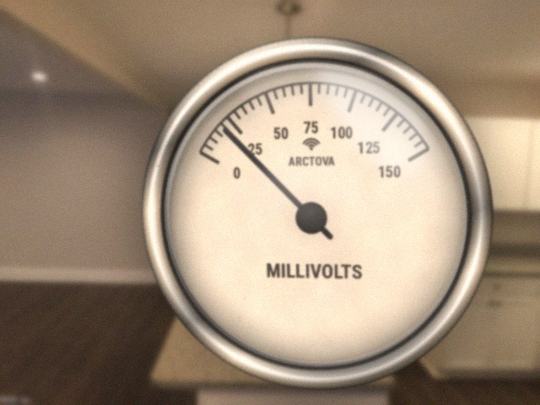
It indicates 20 mV
